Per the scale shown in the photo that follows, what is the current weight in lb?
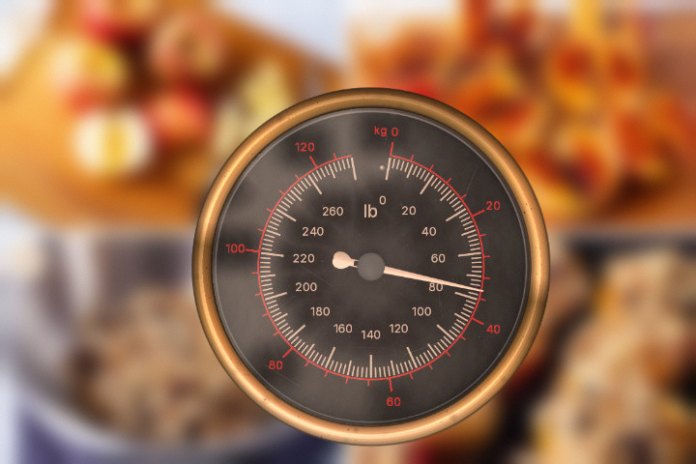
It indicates 76 lb
